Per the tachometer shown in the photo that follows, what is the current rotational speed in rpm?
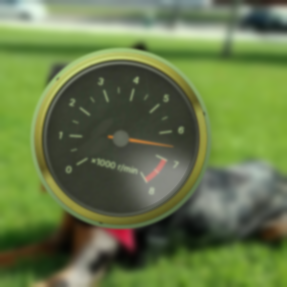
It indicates 6500 rpm
